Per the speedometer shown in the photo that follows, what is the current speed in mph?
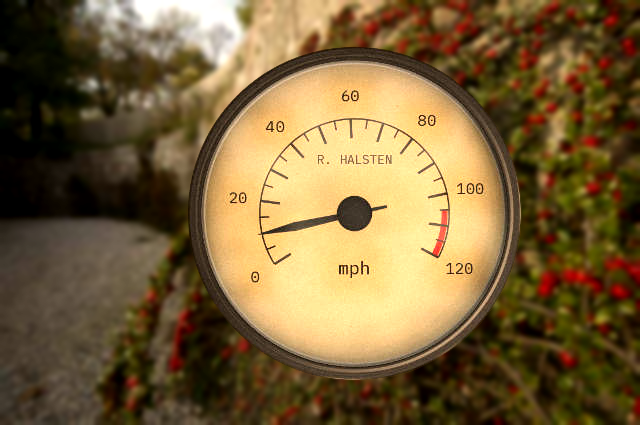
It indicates 10 mph
